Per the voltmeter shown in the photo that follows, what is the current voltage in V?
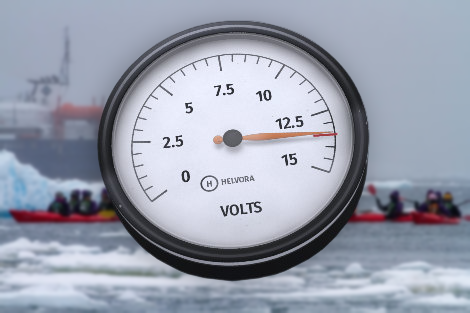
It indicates 13.5 V
